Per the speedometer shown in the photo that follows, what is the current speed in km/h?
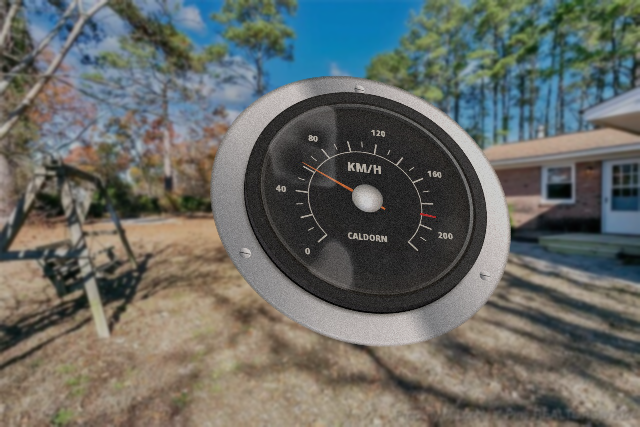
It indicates 60 km/h
